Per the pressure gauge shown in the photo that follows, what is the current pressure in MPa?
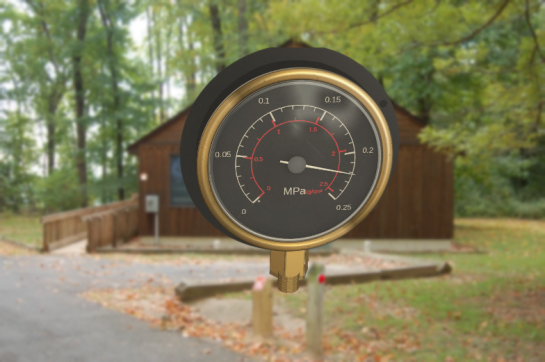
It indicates 0.22 MPa
